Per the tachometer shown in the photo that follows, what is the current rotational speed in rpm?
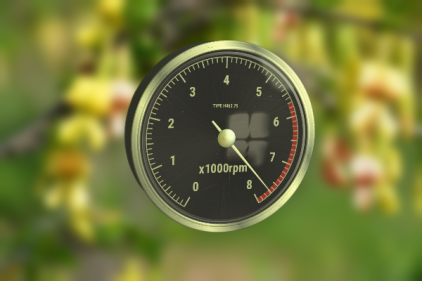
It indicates 7700 rpm
